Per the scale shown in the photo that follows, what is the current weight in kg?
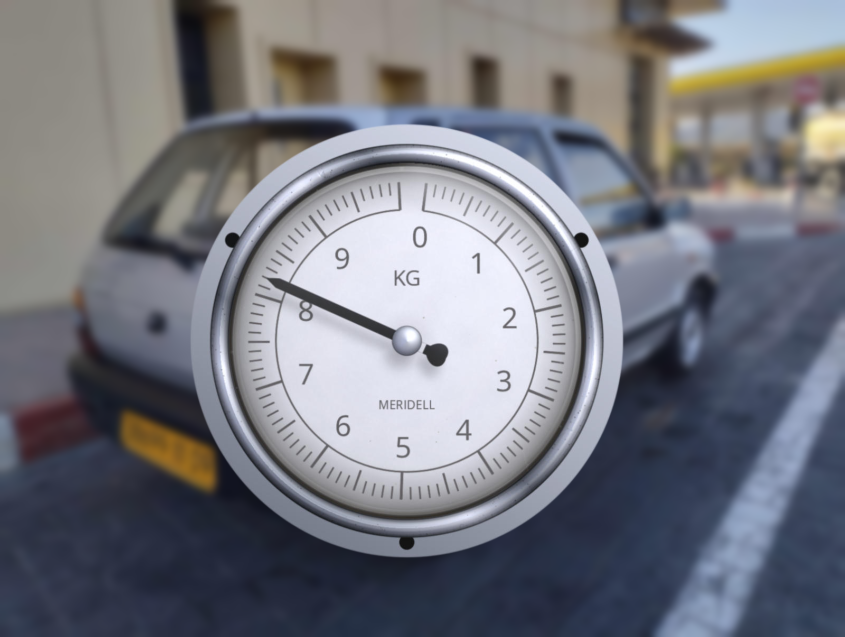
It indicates 8.2 kg
